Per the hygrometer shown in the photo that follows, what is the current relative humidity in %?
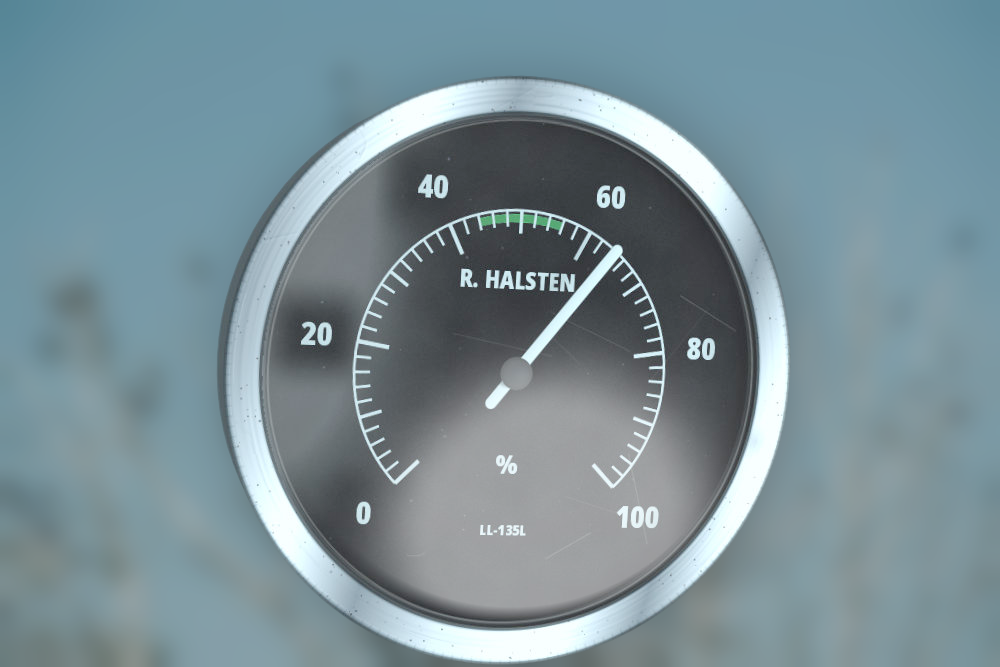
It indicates 64 %
